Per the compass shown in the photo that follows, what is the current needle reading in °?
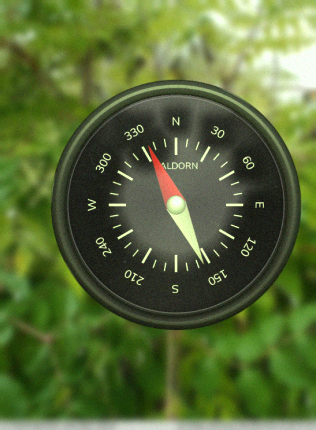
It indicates 335 °
